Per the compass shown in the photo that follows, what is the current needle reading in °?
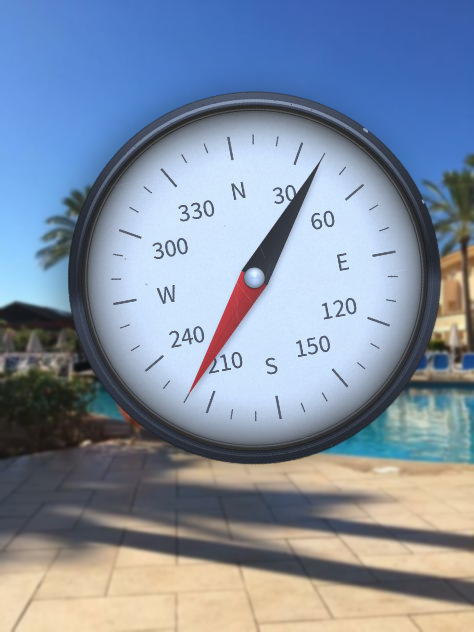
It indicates 220 °
